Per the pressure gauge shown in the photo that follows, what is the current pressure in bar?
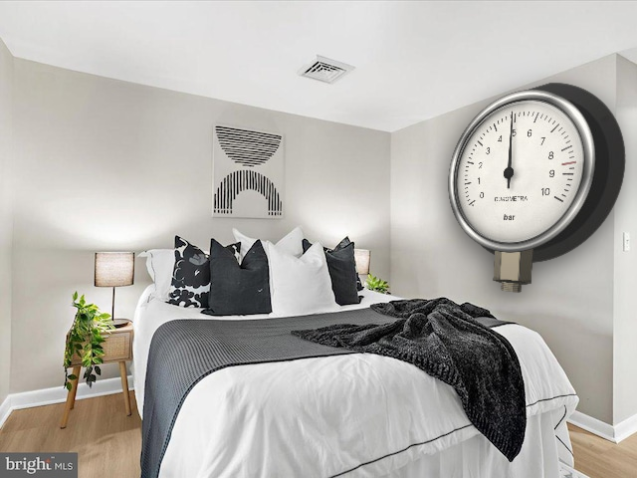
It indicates 5 bar
